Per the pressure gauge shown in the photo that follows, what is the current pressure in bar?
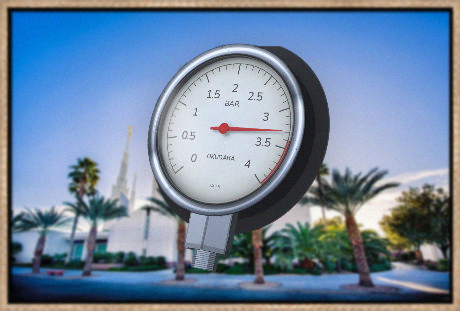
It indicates 3.3 bar
